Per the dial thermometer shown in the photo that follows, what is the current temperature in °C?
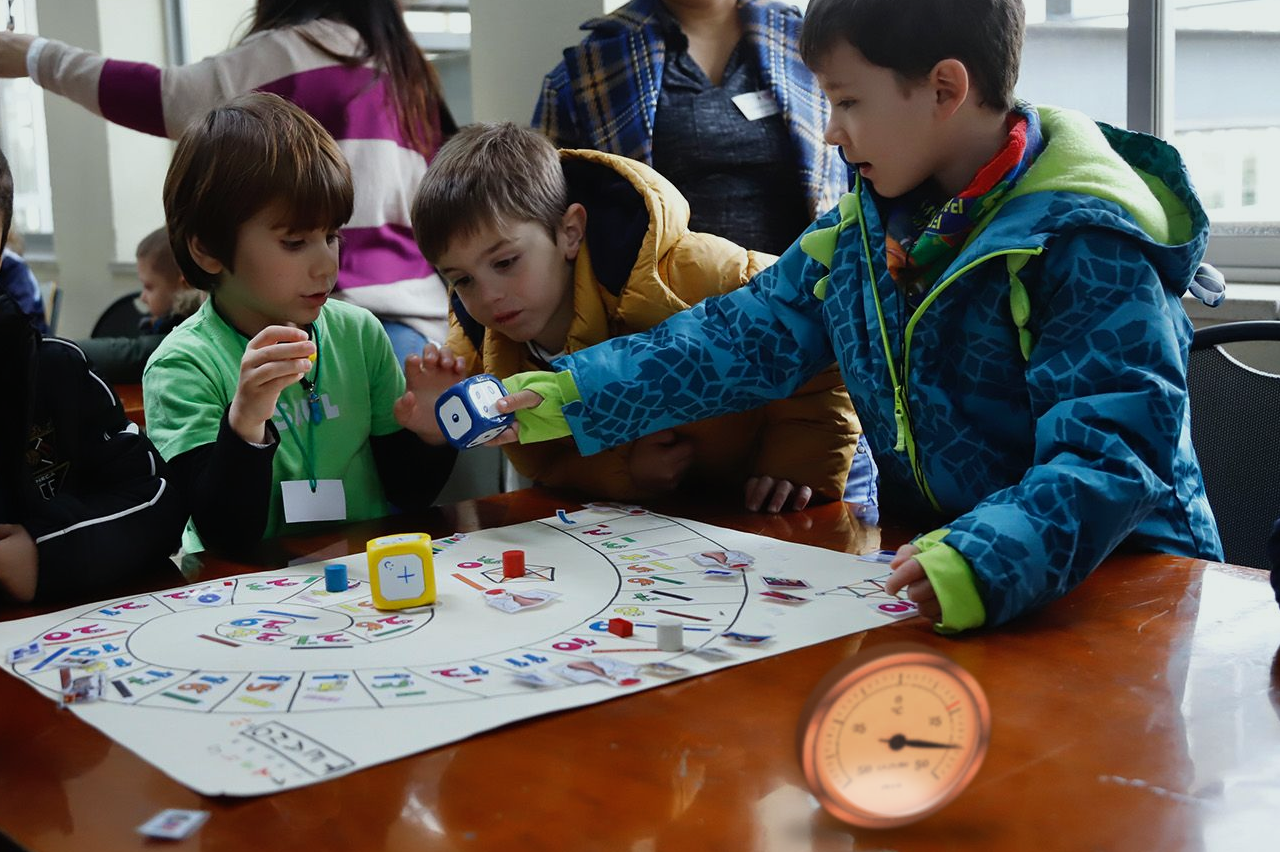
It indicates 37.5 °C
